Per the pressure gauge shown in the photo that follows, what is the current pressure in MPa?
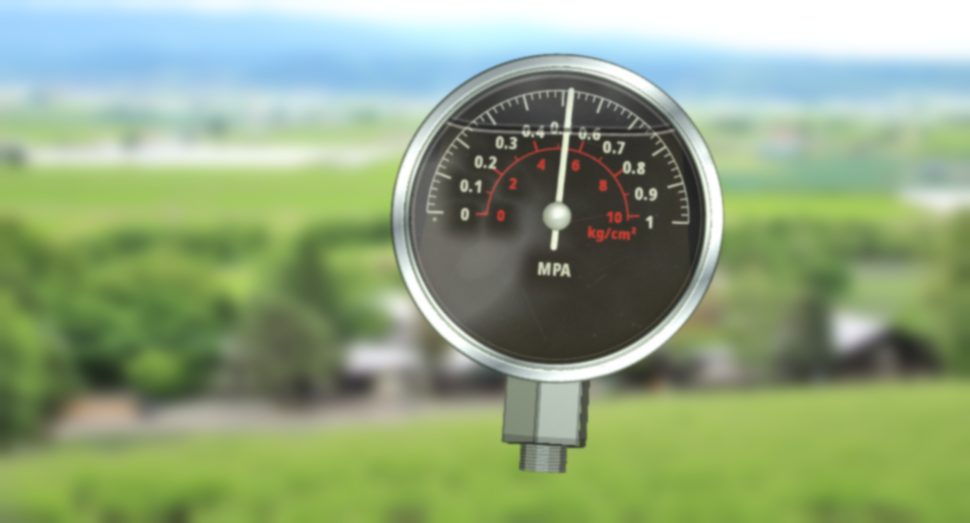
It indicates 0.52 MPa
